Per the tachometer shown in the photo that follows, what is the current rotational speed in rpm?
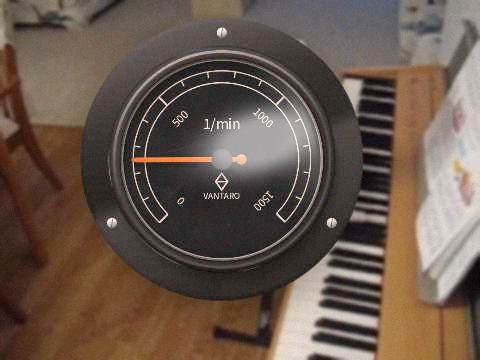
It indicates 250 rpm
